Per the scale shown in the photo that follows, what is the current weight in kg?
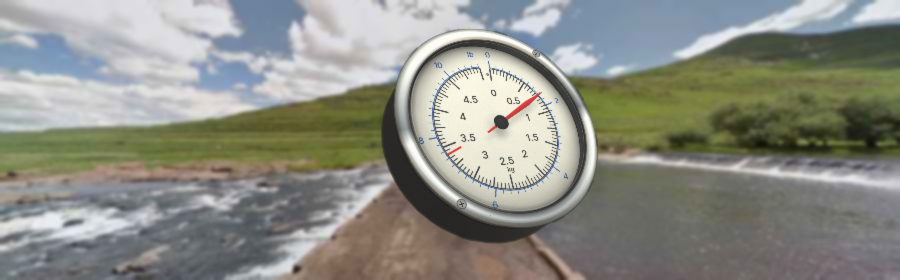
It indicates 0.75 kg
